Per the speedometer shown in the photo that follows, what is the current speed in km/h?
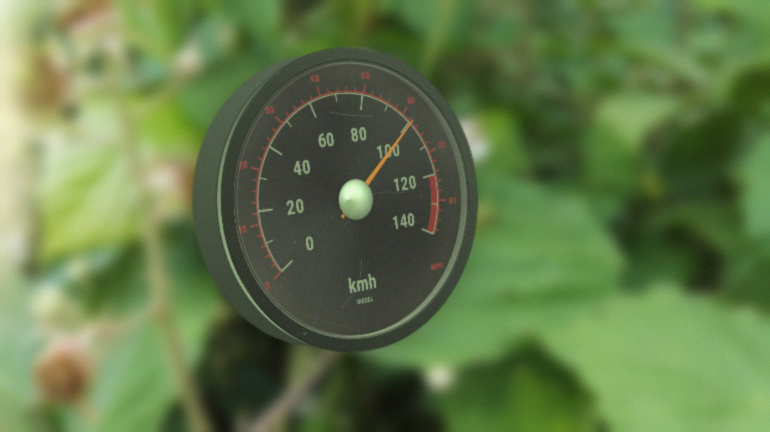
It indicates 100 km/h
